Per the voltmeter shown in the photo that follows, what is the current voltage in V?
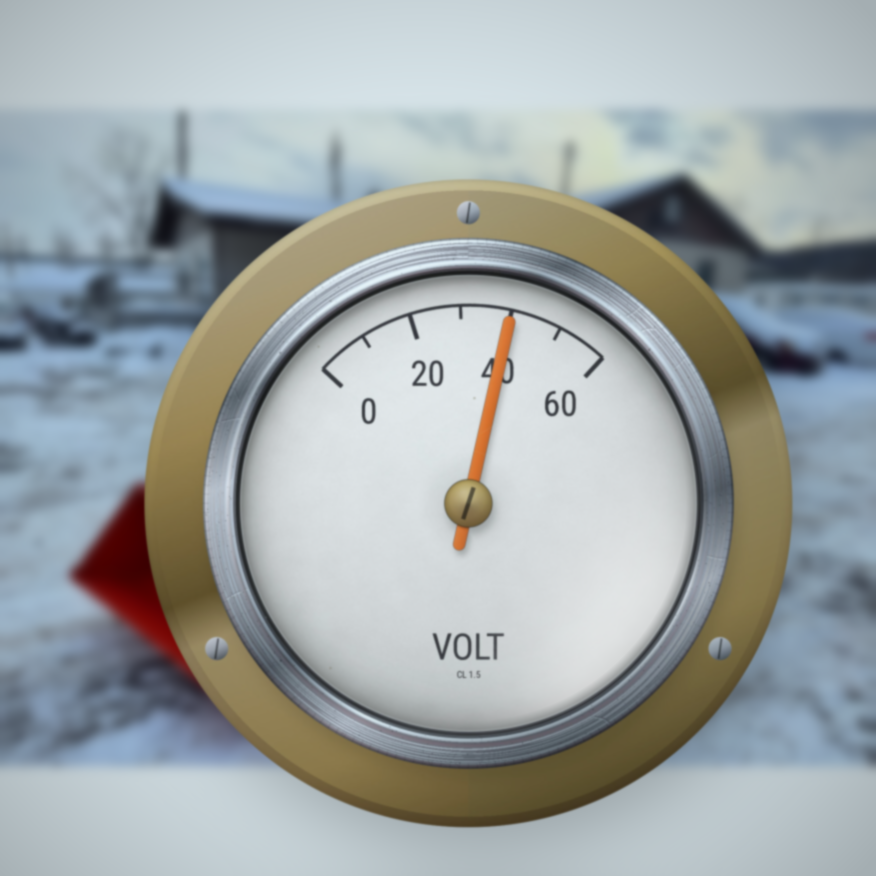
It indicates 40 V
